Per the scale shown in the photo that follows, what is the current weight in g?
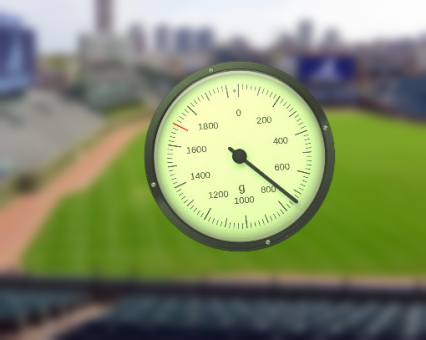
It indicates 740 g
